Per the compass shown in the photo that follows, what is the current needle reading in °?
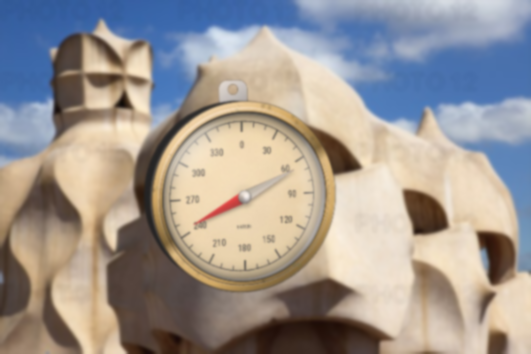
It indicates 245 °
